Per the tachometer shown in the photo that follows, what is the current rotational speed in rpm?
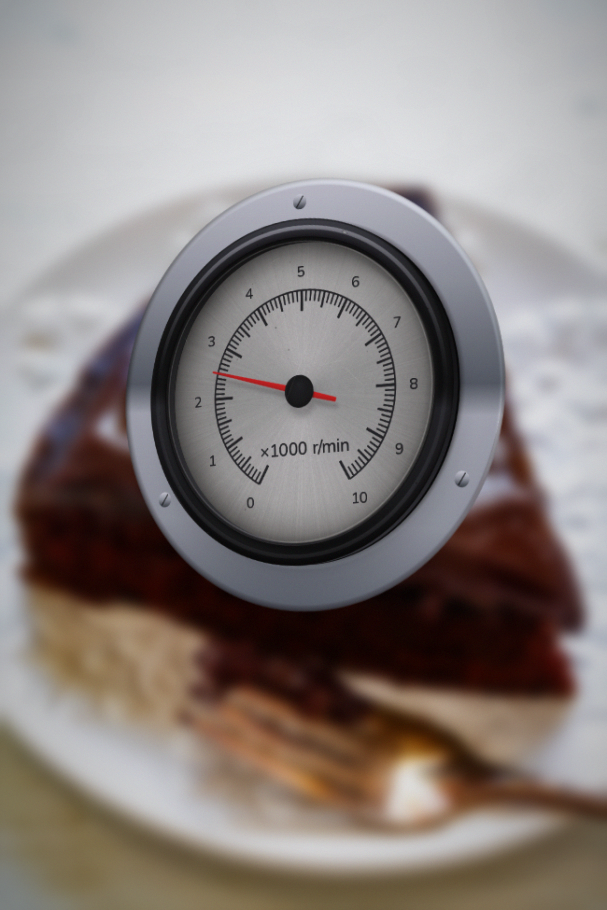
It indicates 2500 rpm
